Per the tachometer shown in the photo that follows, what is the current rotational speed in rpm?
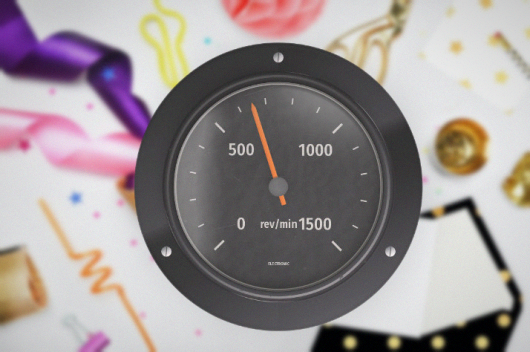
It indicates 650 rpm
